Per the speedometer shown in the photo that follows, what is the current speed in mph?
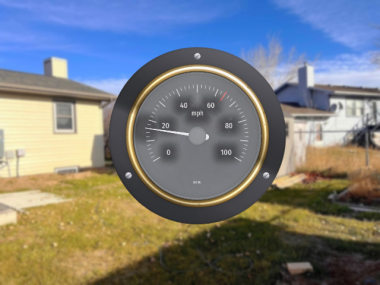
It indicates 16 mph
